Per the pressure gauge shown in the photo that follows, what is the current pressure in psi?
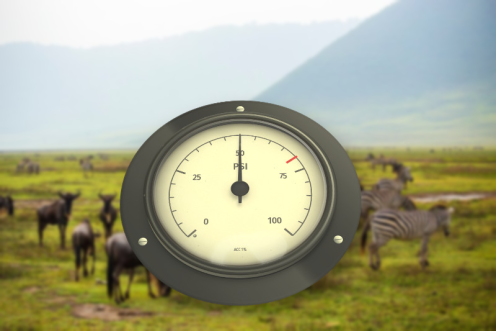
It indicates 50 psi
